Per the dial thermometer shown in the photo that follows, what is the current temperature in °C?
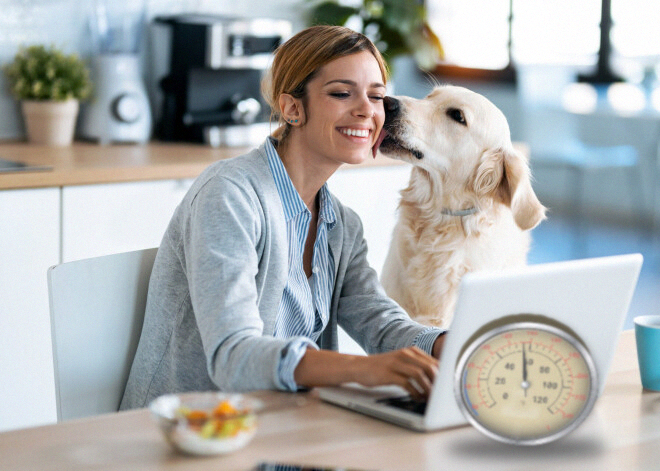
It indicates 56 °C
